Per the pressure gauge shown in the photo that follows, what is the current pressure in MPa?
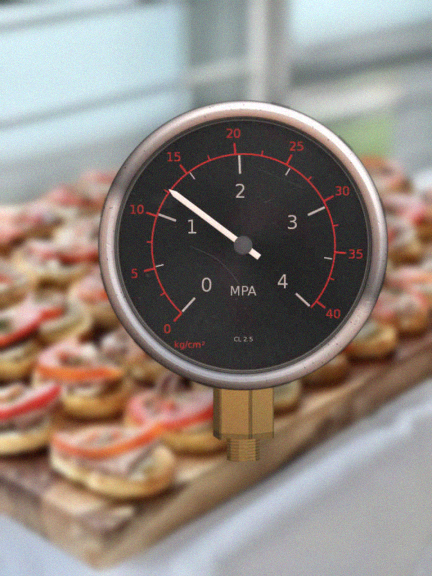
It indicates 1.25 MPa
